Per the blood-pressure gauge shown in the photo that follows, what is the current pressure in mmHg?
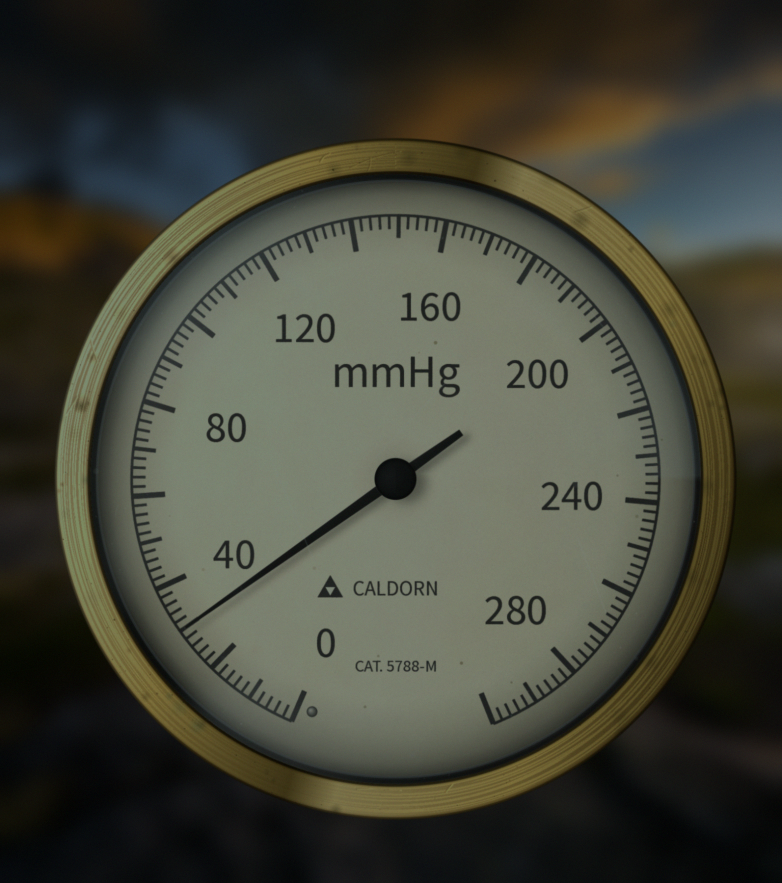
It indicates 30 mmHg
